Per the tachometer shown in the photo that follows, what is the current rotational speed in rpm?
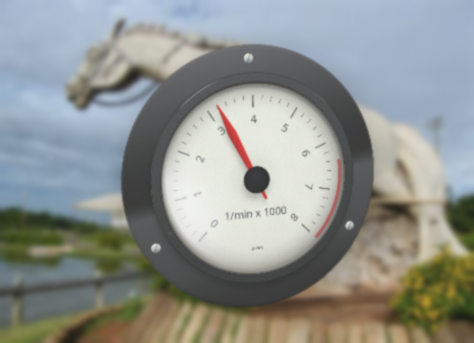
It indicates 3200 rpm
